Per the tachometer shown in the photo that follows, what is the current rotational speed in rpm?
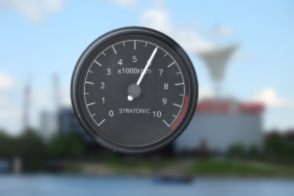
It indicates 6000 rpm
